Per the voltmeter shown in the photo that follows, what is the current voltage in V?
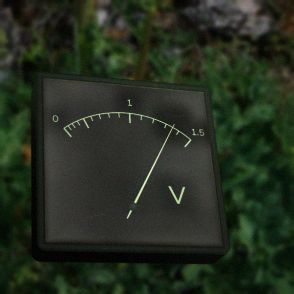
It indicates 1.35 V
